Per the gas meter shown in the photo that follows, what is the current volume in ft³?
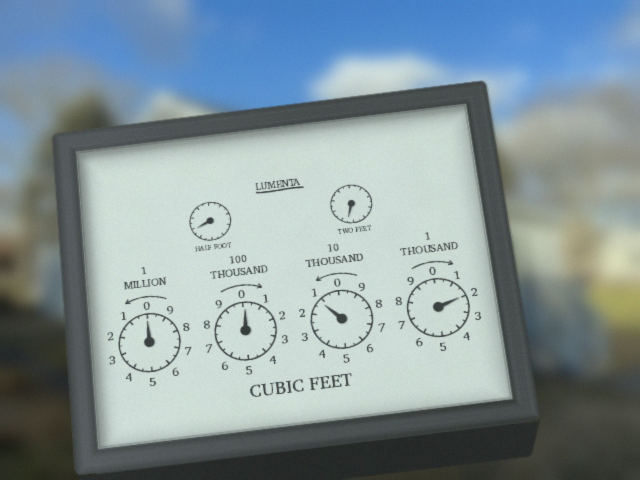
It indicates 1200 ft³
